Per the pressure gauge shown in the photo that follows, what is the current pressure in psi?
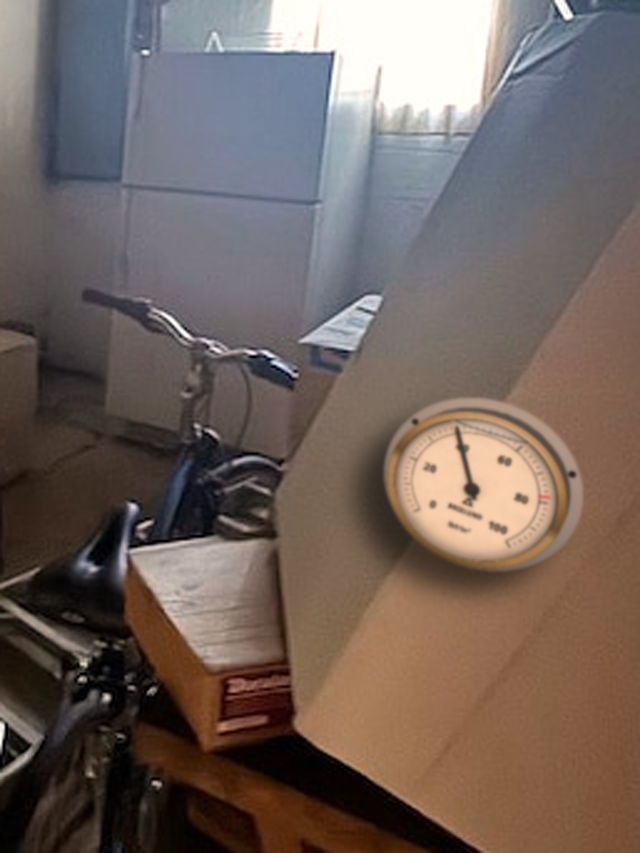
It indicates 40 psi
